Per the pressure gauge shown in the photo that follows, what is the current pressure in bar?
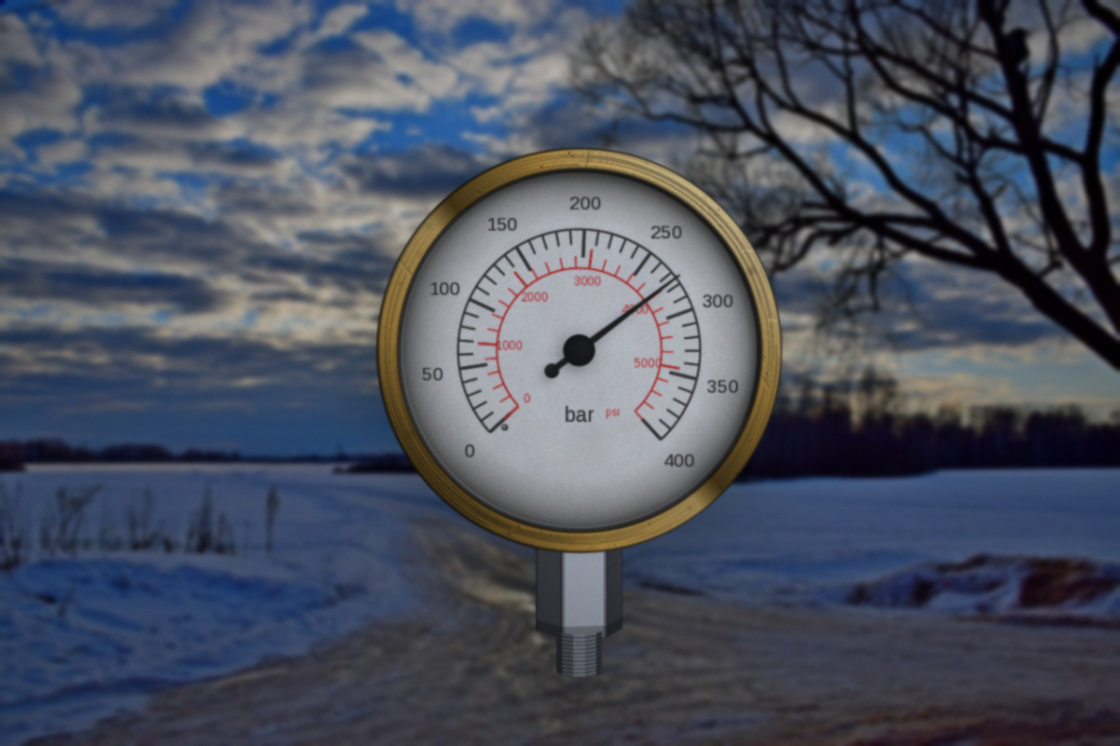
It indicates 275 bar
